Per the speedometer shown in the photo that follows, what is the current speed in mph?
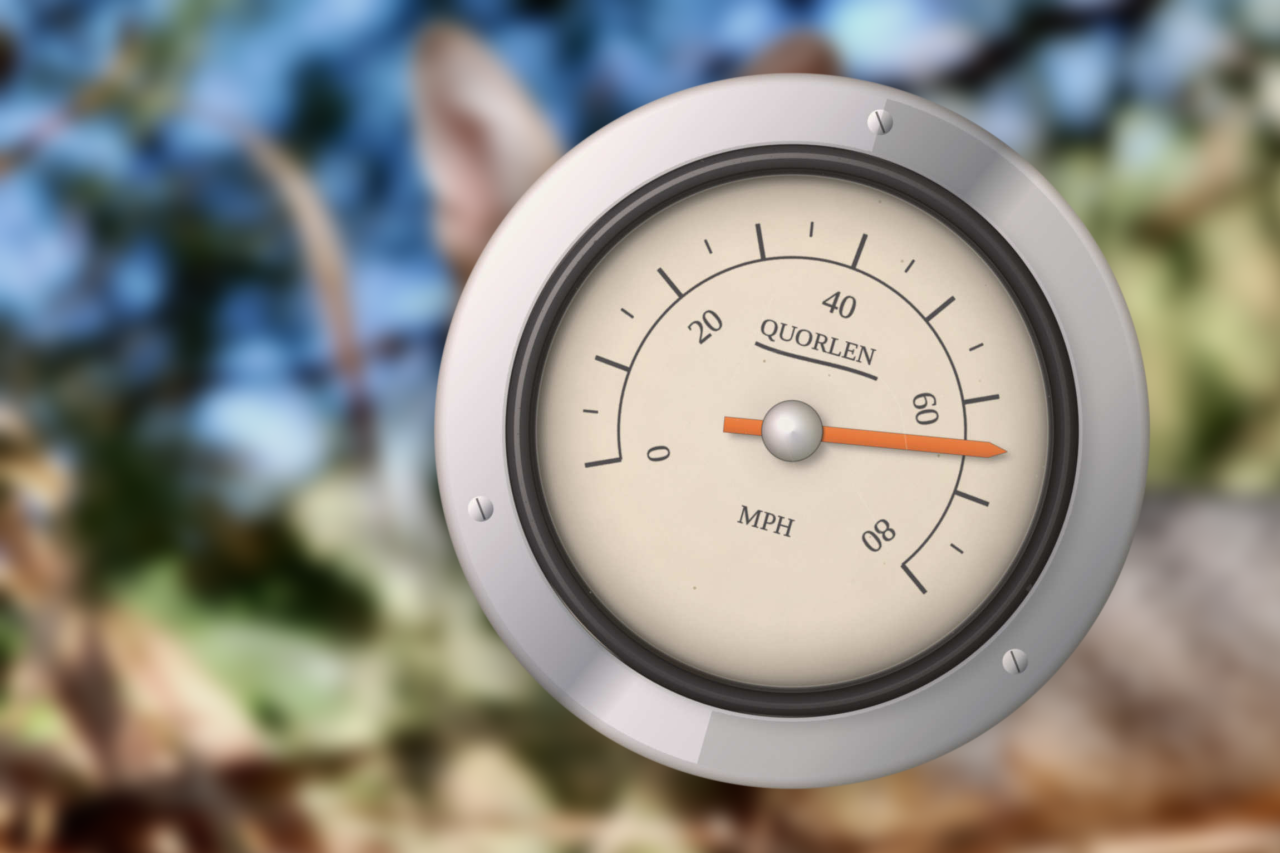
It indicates 65 mph
